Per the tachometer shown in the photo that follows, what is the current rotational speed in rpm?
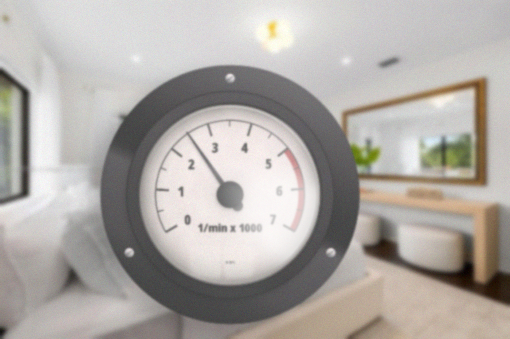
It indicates 2500 rpm
